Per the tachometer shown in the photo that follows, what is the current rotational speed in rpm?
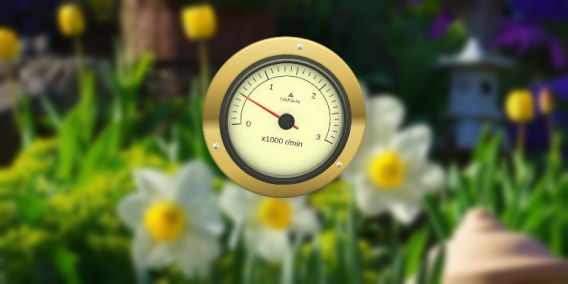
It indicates 500 rpm
